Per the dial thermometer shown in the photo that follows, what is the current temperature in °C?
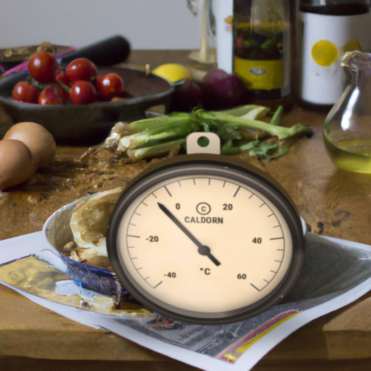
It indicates -4 °C
